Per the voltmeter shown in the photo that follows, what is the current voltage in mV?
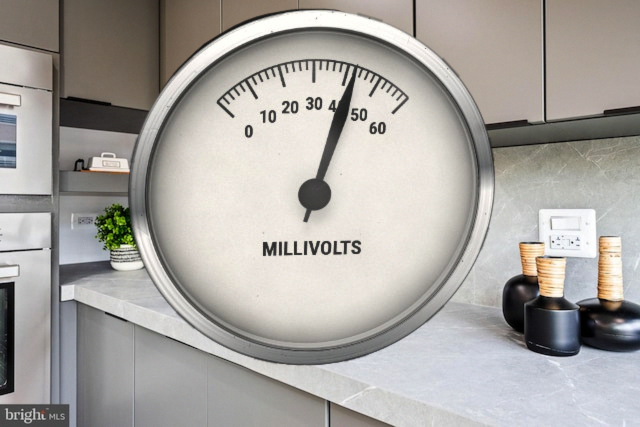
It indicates 42 mV
